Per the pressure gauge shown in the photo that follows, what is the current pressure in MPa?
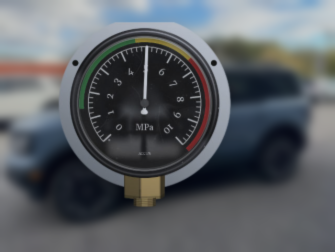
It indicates 5 MPa
